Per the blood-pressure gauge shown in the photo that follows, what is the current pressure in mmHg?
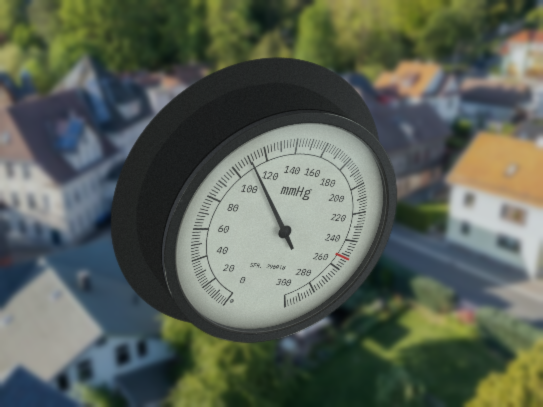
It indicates 110 mmHg
